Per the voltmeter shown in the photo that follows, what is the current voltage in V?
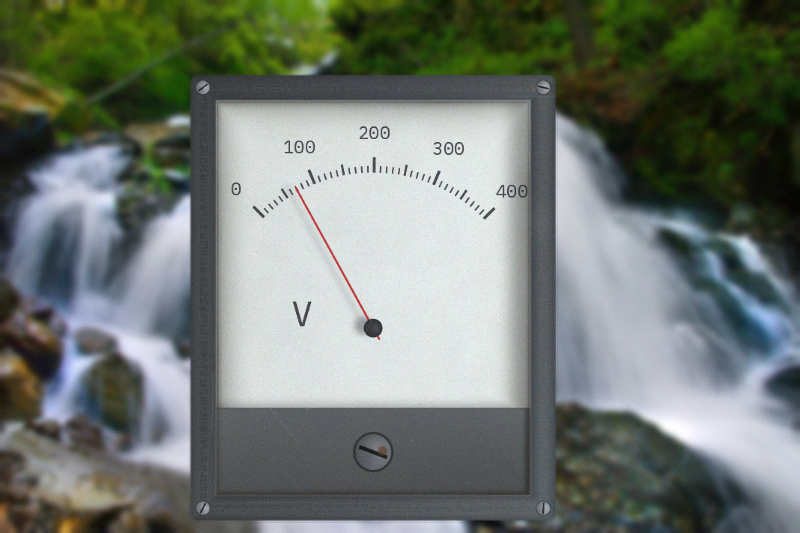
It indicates 70 V
